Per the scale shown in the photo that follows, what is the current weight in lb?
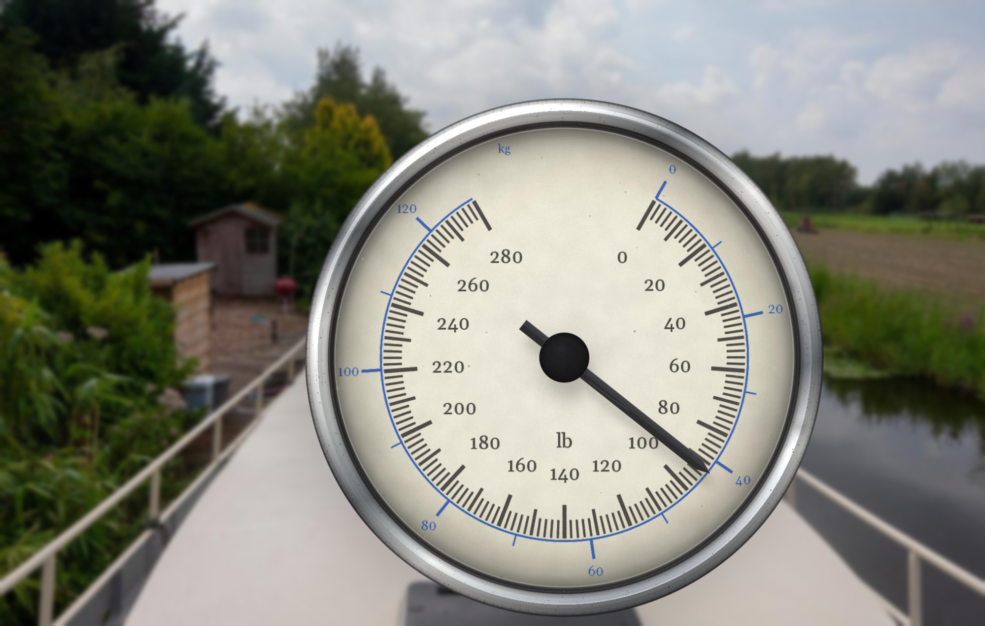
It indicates 92 lb
